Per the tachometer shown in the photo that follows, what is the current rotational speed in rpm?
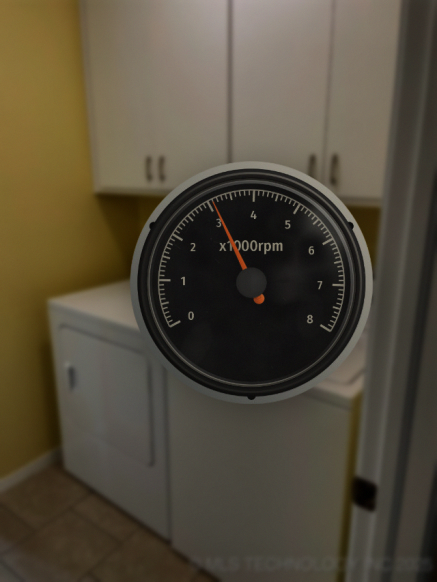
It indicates 3100 rpm
